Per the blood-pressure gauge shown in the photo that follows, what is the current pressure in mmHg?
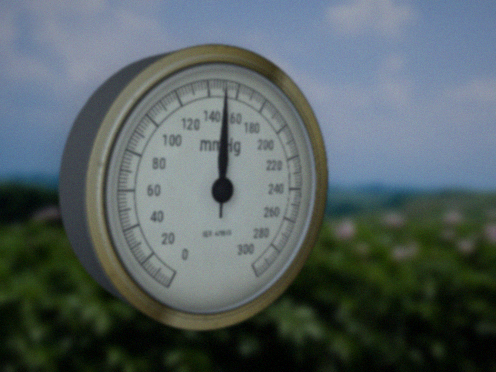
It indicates 150 mmHg
